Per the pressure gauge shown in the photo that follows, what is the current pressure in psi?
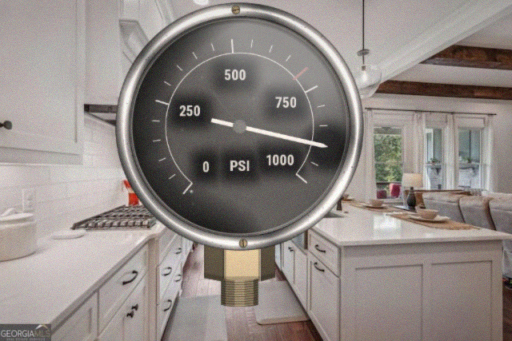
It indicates 900 psi
